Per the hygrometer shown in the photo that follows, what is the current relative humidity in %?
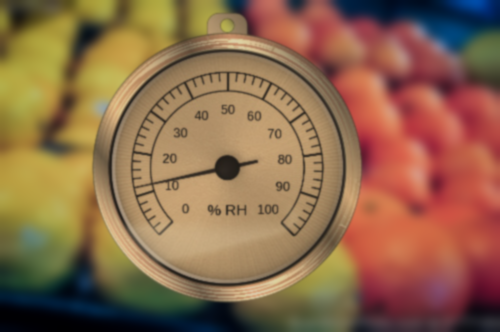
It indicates 12 %
